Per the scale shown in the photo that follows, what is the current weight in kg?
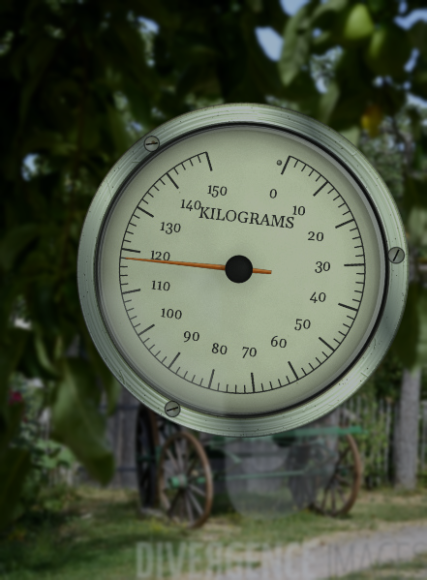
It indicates 118 kg
